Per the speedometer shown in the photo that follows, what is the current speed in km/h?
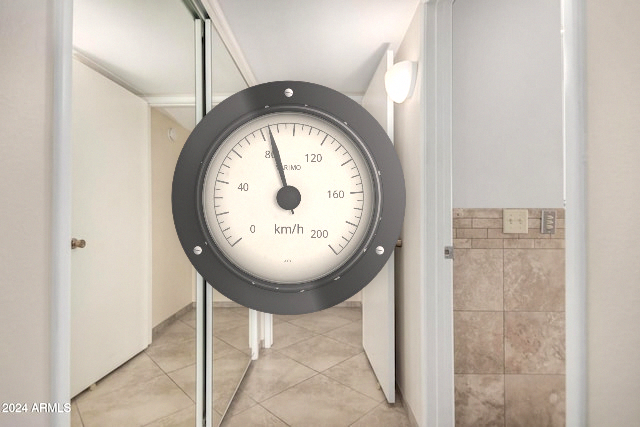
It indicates 85 km/h
